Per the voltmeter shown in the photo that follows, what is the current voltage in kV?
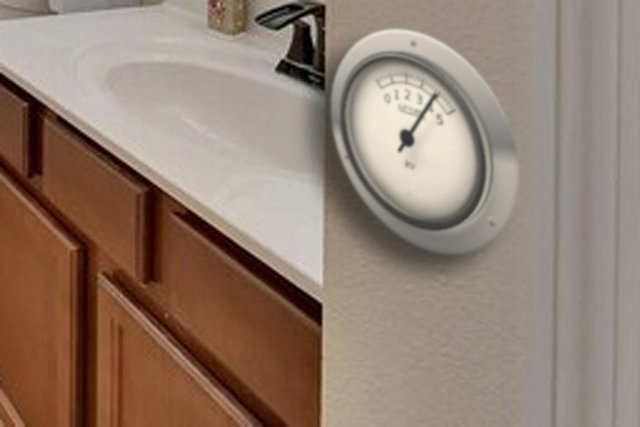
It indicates 4 kV
